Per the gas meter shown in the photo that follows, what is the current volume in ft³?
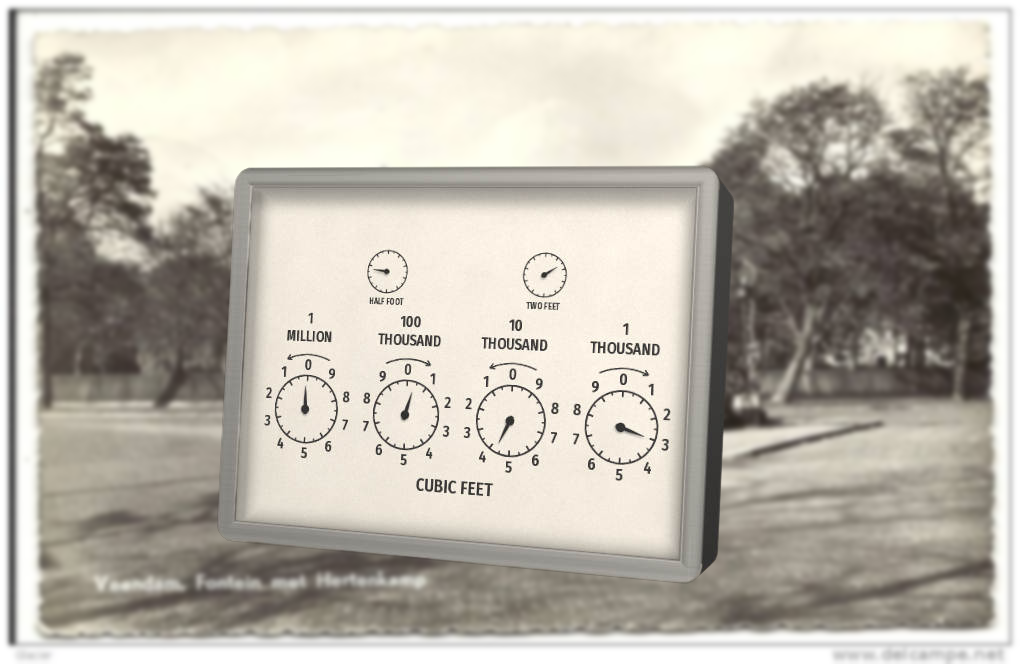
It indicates 4300 ft³
